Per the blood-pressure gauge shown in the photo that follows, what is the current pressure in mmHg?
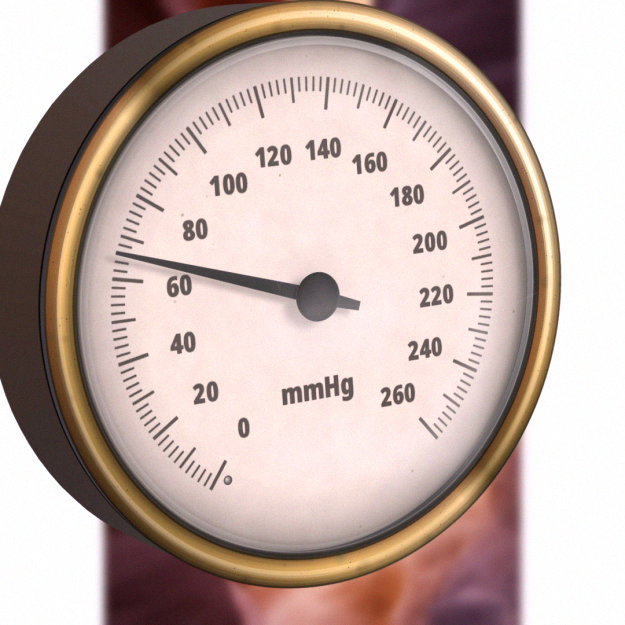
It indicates 66 mmHg
